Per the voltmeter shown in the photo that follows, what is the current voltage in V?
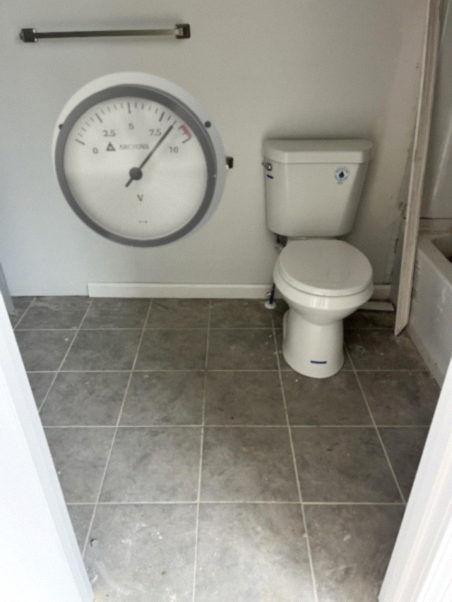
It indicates 8.5 V
